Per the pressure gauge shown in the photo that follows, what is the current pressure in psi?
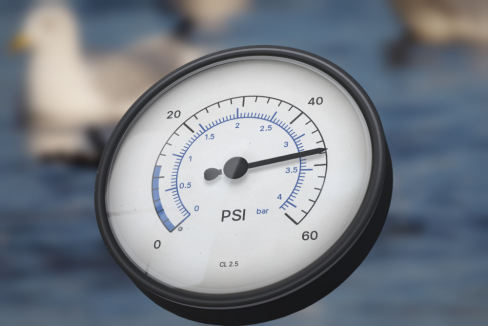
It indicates 48 psi
